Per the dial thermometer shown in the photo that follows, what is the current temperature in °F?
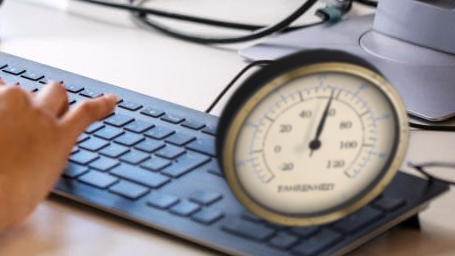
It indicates 56 °F
